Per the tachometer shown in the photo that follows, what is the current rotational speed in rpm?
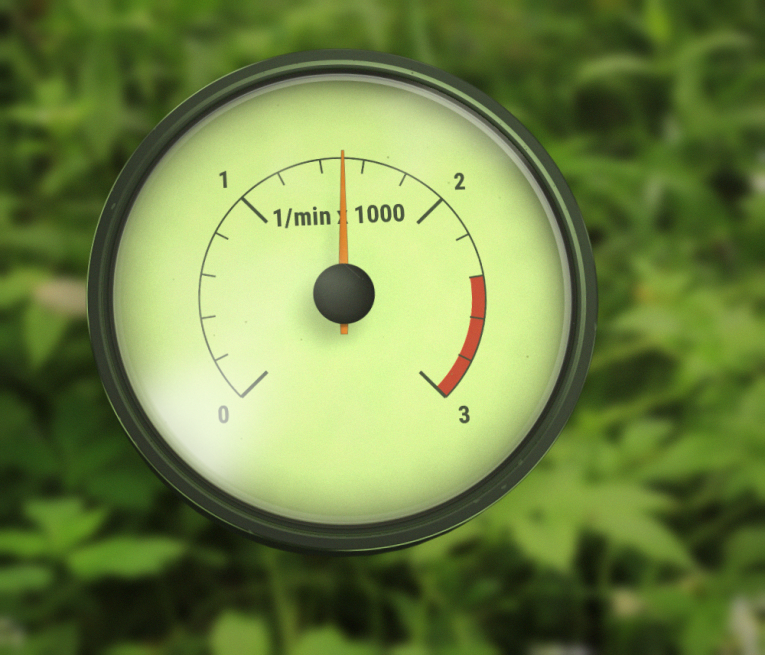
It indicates 1500 rpm
